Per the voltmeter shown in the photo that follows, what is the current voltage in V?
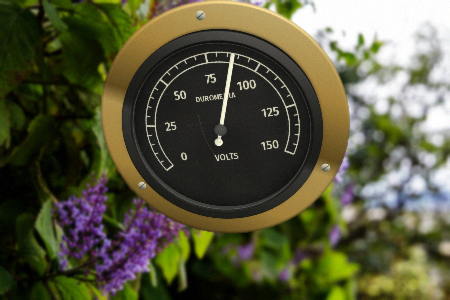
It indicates 87.5 V
